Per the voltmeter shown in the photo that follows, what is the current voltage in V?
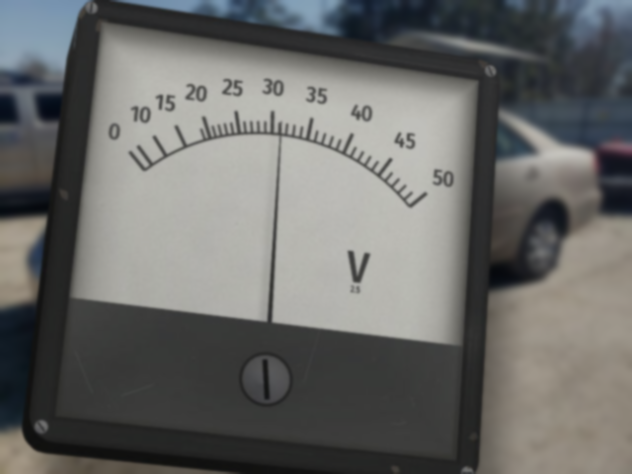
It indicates 31 V
